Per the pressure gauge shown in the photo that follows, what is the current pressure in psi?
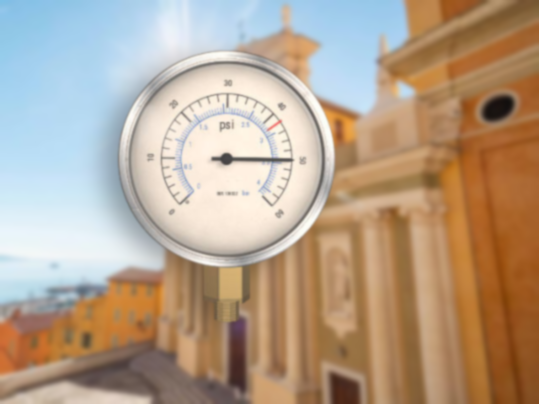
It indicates 50 psi
